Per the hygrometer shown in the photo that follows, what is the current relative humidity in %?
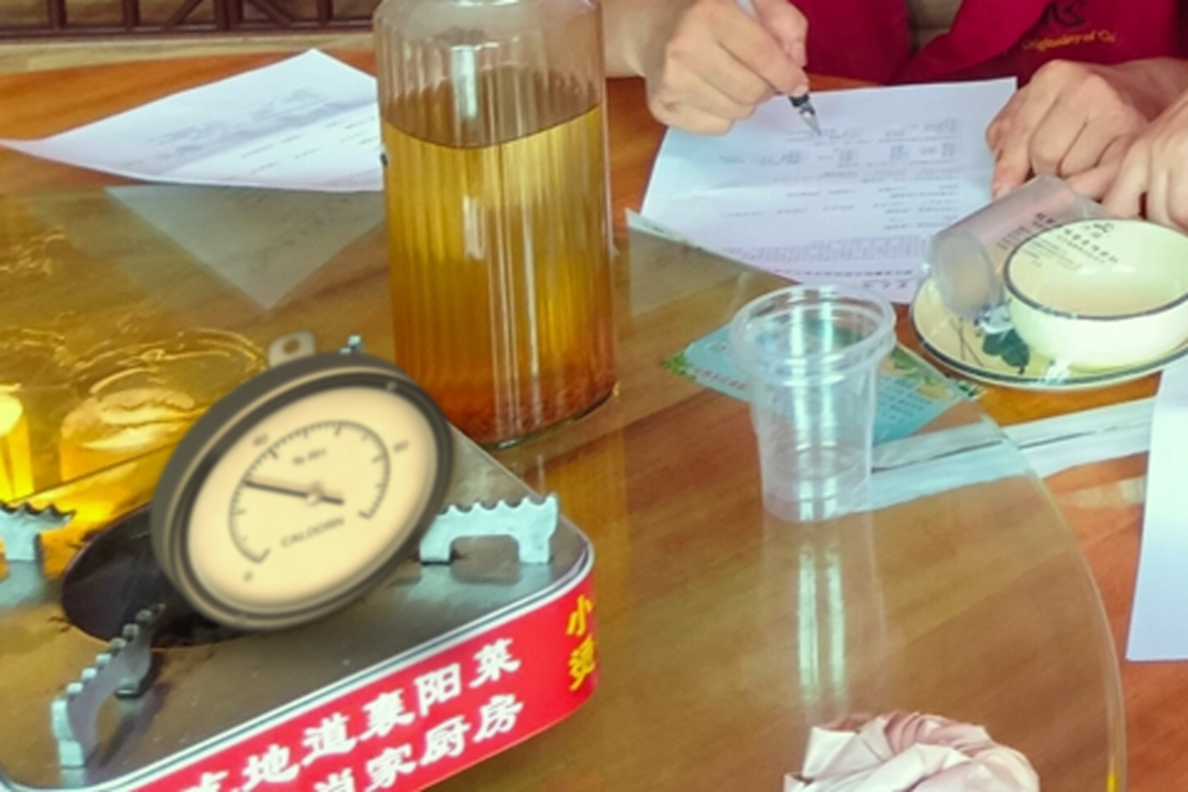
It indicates 30 %
